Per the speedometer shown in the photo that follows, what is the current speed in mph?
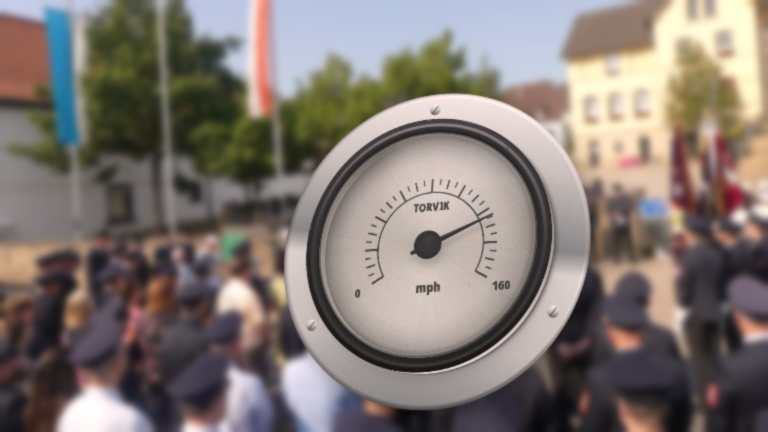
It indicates 125 mph
